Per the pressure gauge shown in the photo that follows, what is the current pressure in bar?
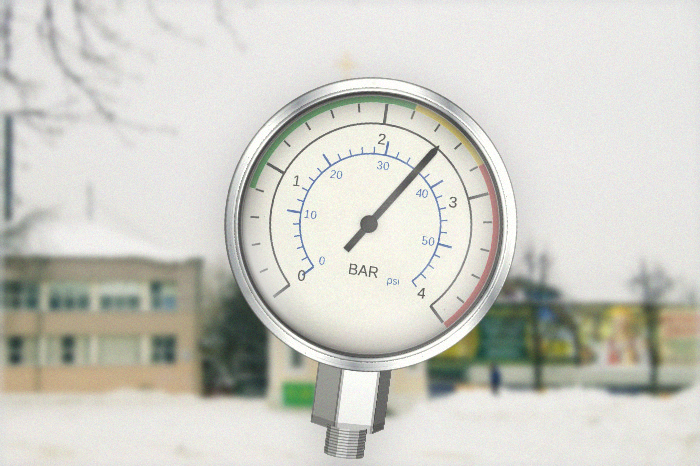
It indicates 2.5 bar
